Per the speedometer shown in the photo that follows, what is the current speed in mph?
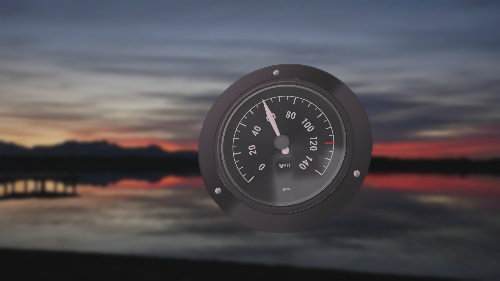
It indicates 60 mph
